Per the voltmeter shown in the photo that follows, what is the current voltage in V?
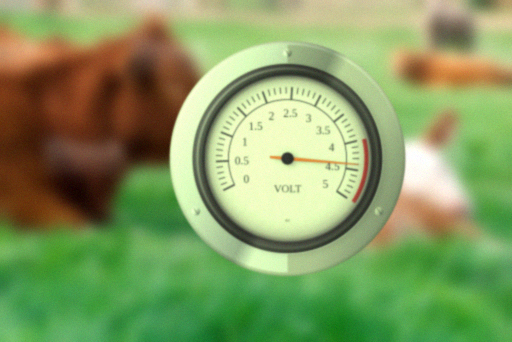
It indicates 4.4 V
